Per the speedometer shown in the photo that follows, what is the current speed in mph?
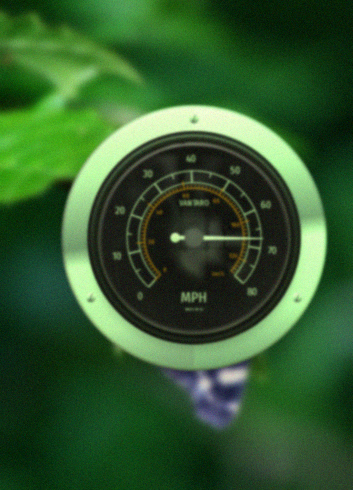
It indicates 67.5 mph
